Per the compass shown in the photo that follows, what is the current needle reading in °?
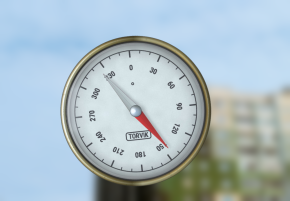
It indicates 145 °
